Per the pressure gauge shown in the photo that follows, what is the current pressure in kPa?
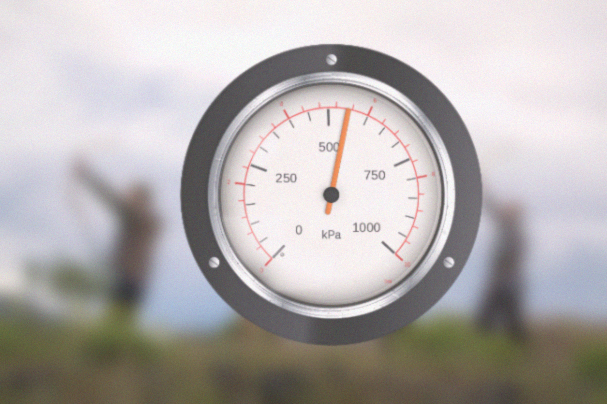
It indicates 550 kPa
